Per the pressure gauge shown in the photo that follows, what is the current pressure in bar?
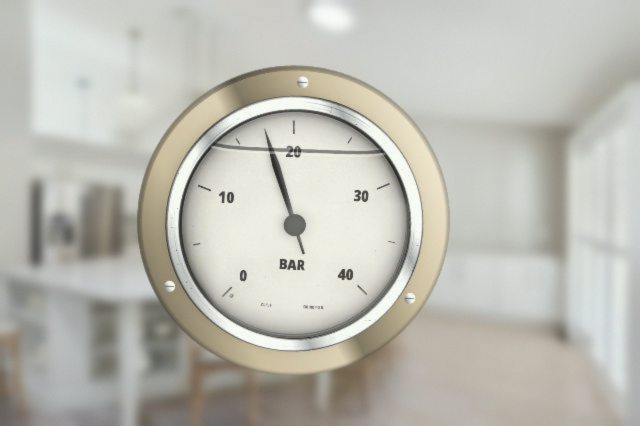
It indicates 17.5 bar
